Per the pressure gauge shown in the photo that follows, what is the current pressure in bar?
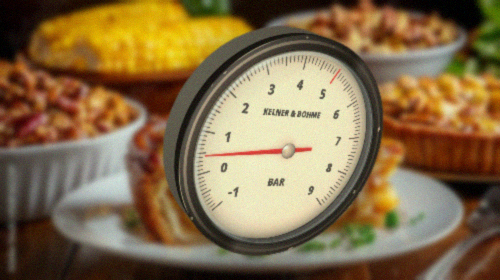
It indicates 0.5 bar
